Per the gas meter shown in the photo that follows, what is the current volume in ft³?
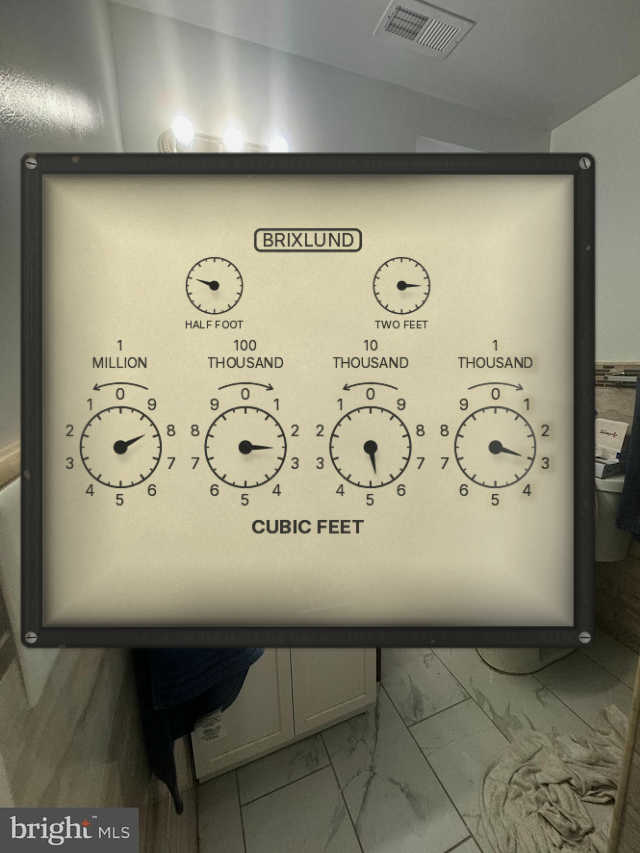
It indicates 825300 ft³
